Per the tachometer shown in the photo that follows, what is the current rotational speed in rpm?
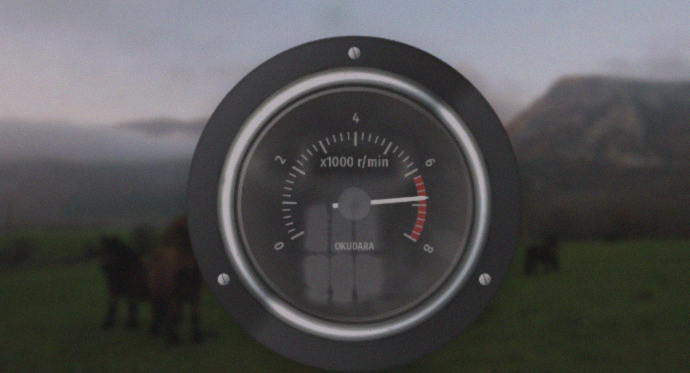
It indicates 6800 rpm
